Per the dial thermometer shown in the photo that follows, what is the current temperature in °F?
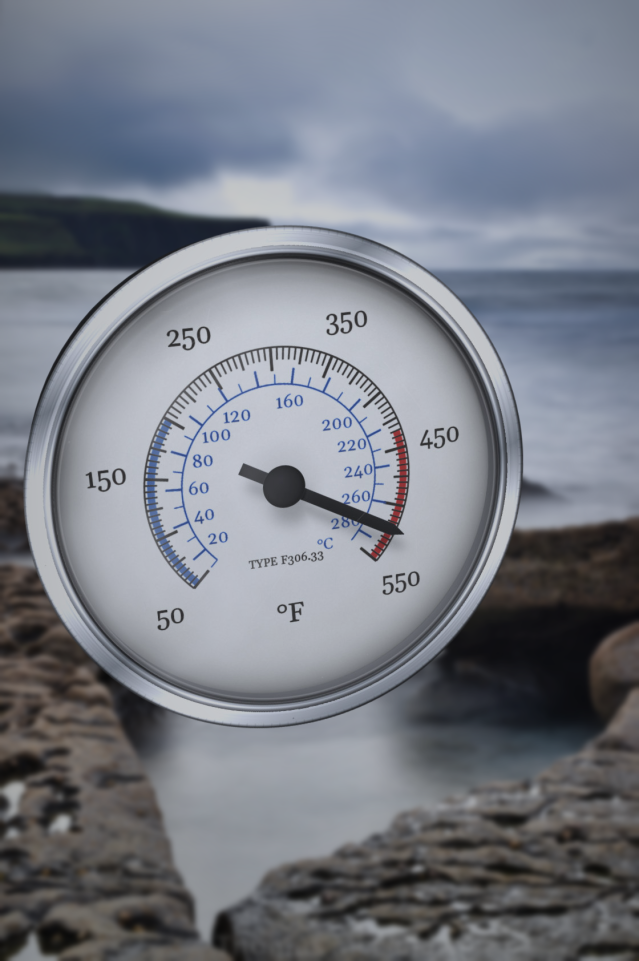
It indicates 520 °F
